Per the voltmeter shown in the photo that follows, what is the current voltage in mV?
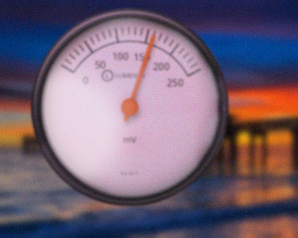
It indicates 160 mV
